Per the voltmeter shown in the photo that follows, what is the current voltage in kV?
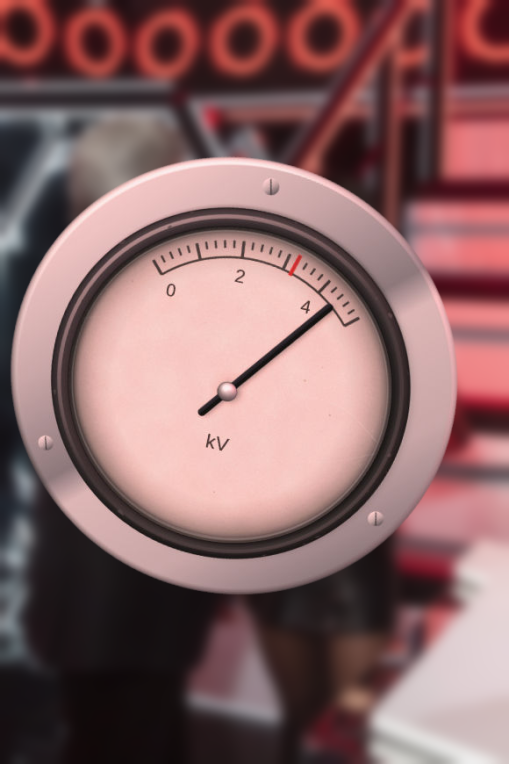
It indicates 4.4 kV
